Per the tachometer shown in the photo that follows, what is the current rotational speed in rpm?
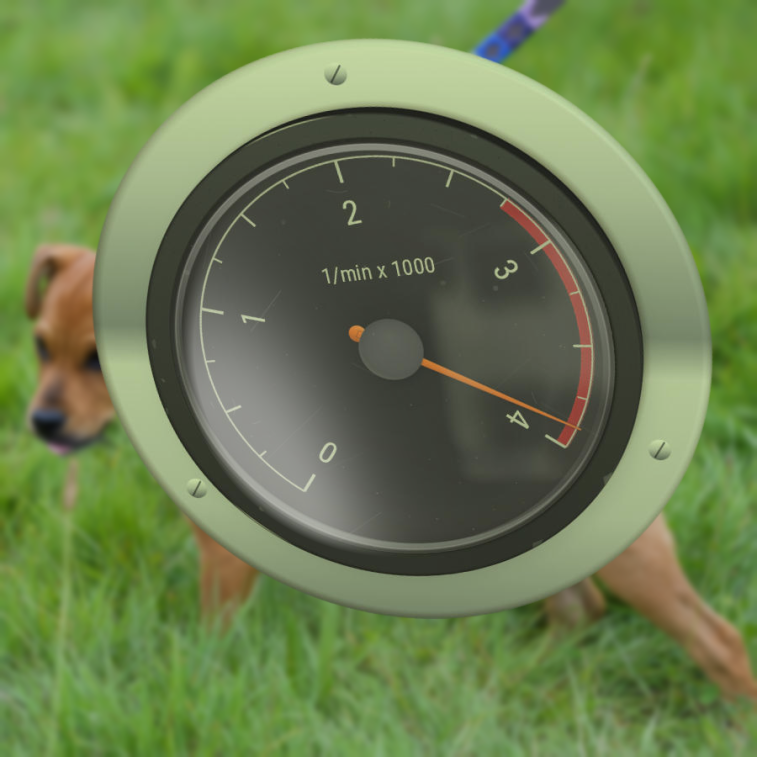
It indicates 3875 rpm
